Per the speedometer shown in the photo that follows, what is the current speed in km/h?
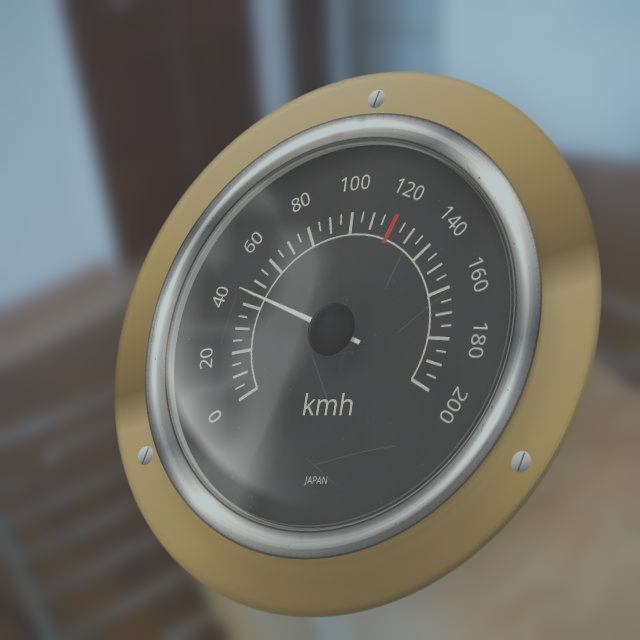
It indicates 45 km/h
